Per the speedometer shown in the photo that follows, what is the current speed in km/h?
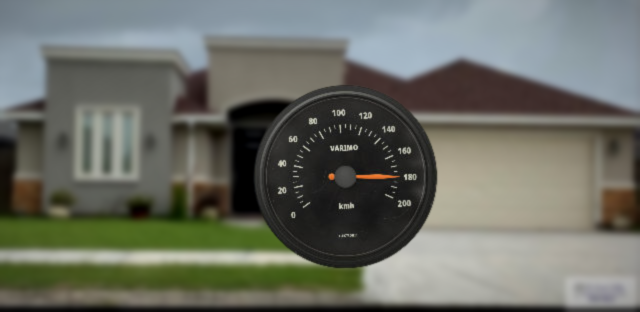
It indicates 180 km/h
